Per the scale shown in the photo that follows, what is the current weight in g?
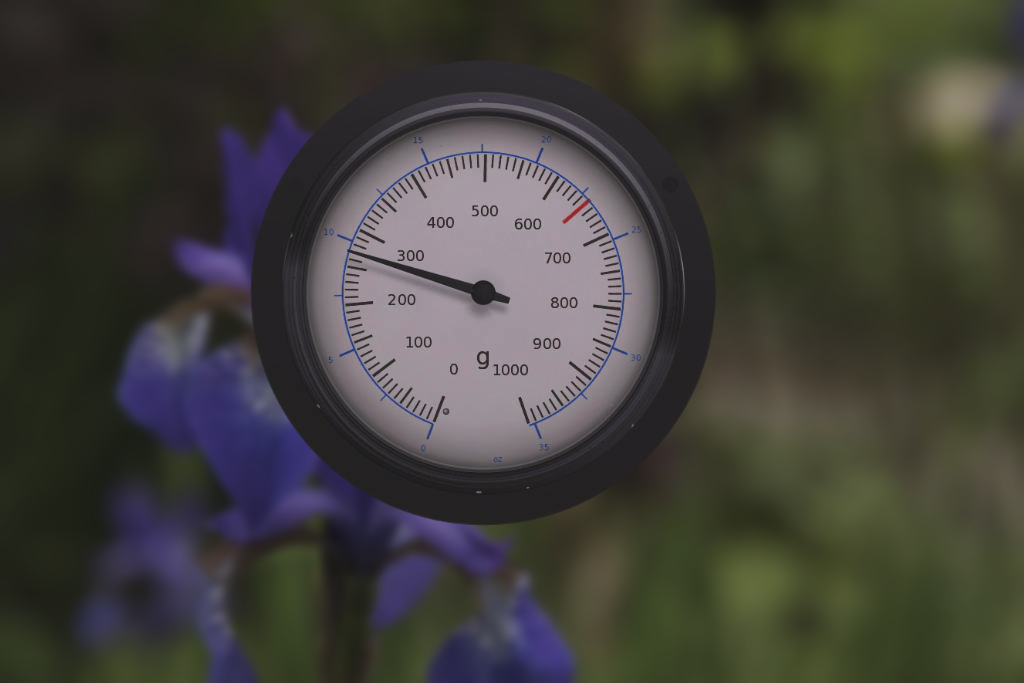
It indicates 270 g
